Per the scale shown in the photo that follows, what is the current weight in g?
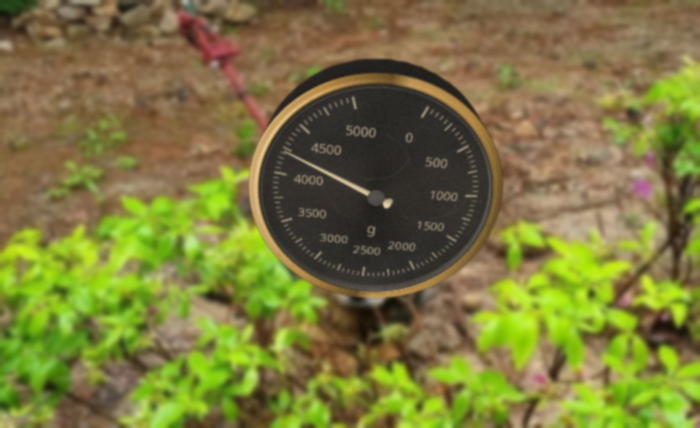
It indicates 4250 g
